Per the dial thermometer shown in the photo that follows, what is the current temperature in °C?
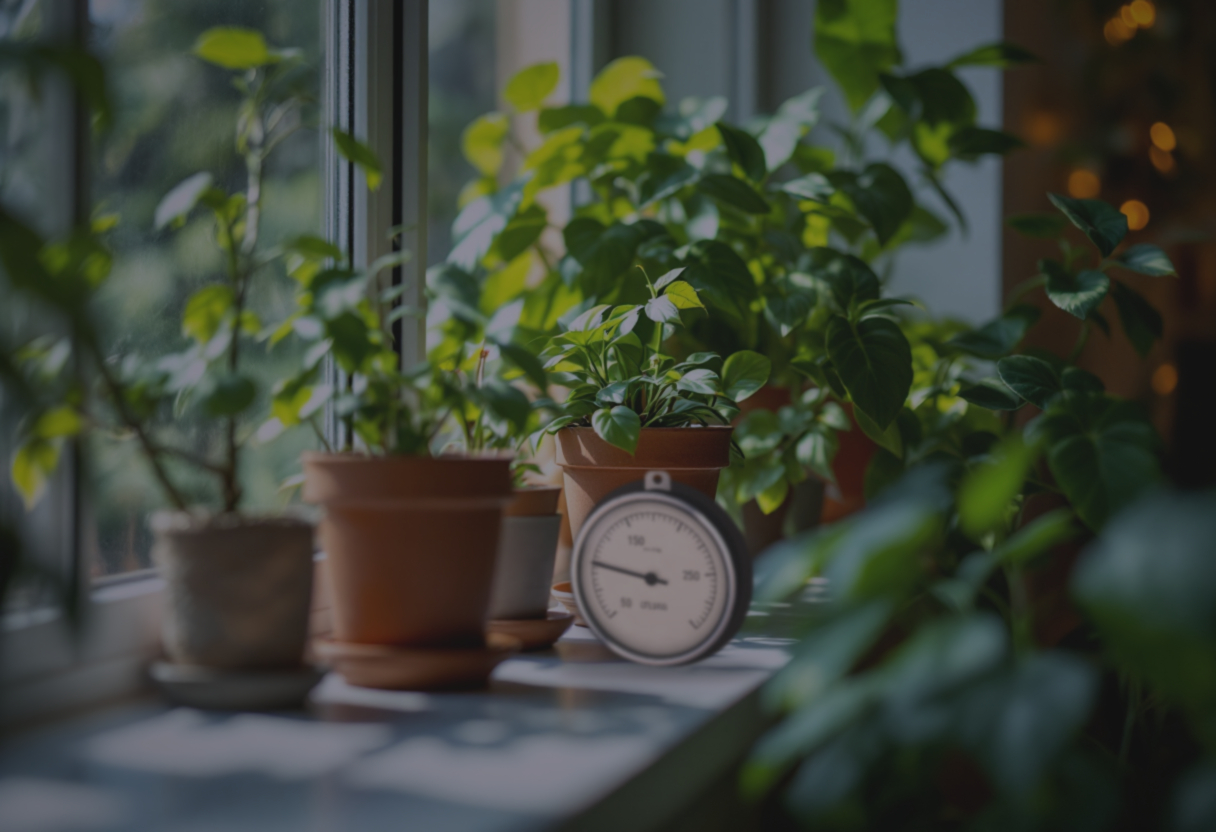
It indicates 100 °C
